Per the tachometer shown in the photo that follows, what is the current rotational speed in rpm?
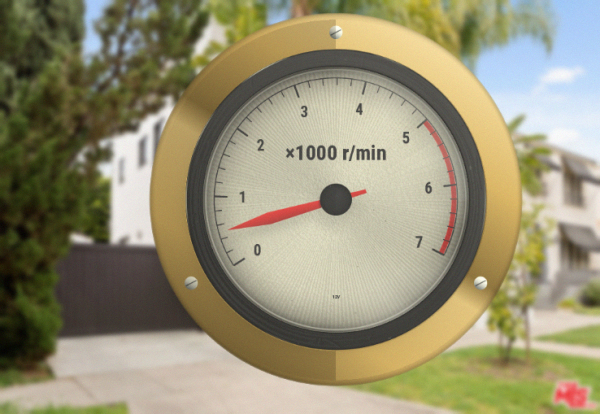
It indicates 500 rpm
